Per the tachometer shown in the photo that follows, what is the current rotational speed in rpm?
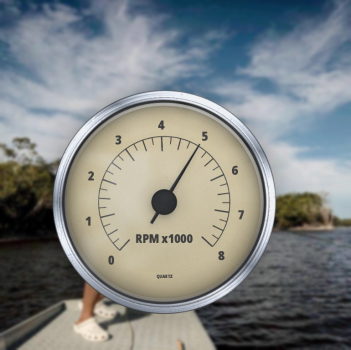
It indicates 5000 rpm
